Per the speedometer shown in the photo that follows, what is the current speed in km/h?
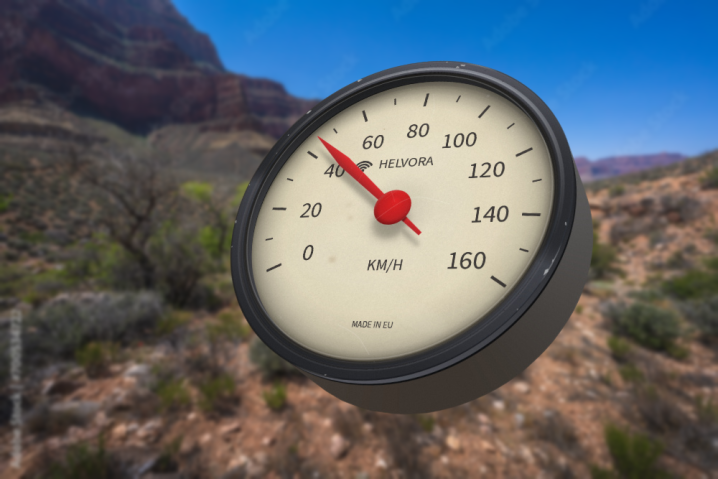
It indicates 45 km/h
